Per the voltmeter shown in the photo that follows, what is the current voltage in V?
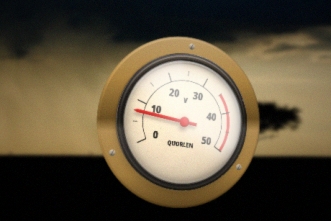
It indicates 7.5 V
